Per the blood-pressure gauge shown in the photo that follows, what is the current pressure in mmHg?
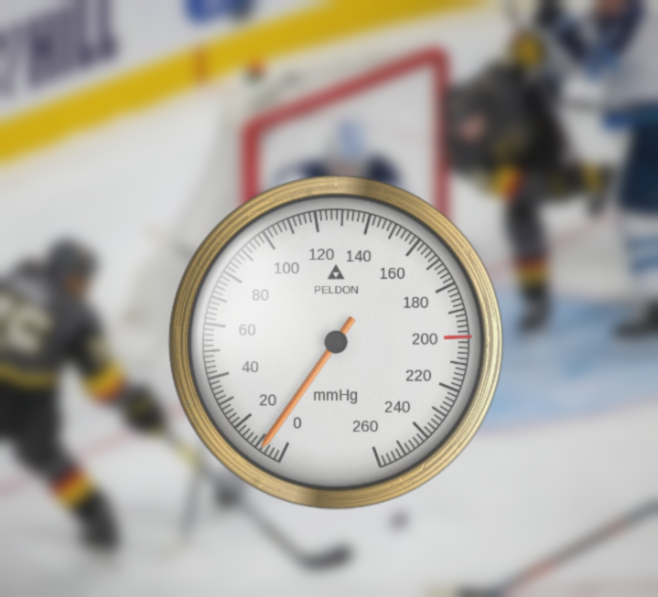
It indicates 8 mmHg
